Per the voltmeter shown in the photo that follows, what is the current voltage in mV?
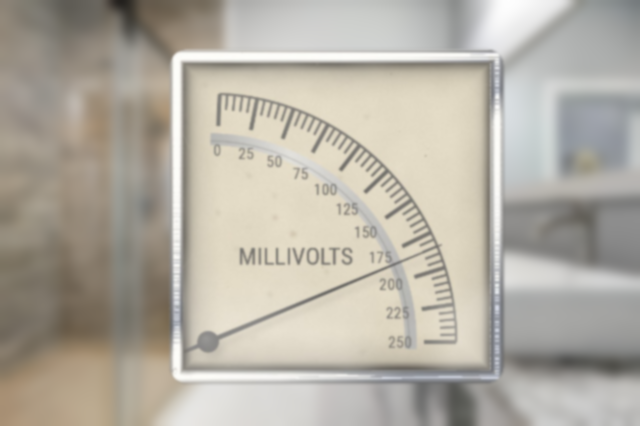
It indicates 185 mV
